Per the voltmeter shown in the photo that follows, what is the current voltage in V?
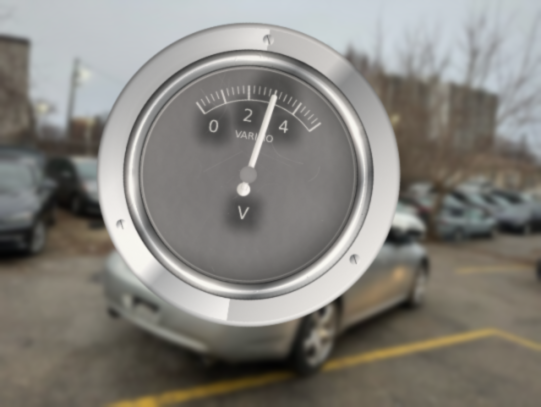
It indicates 3 V
